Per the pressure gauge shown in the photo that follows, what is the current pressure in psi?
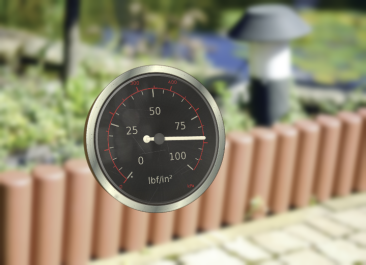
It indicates 85 psi
